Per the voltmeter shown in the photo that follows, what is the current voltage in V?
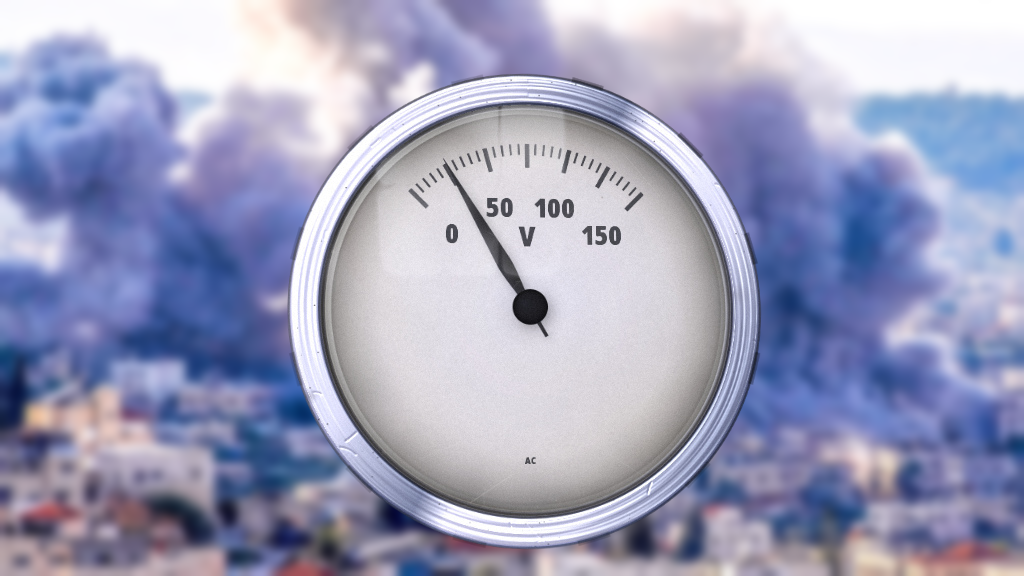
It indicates 25 V
